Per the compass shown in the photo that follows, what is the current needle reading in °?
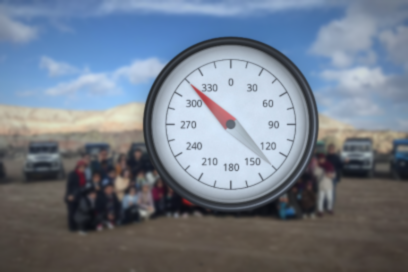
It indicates 315 °
